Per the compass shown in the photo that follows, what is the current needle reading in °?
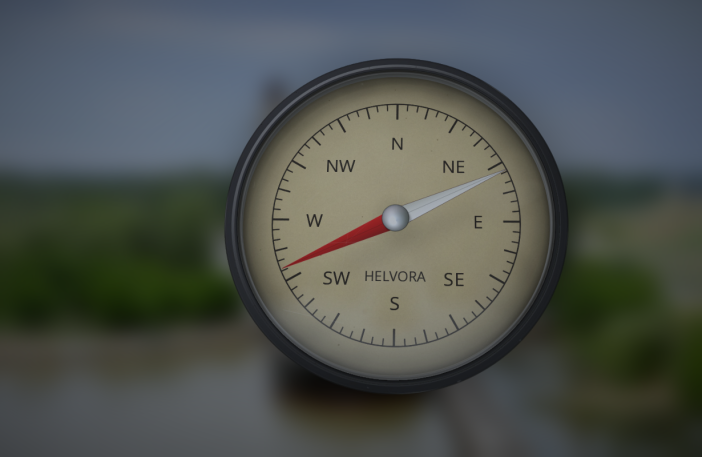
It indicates 245 °
